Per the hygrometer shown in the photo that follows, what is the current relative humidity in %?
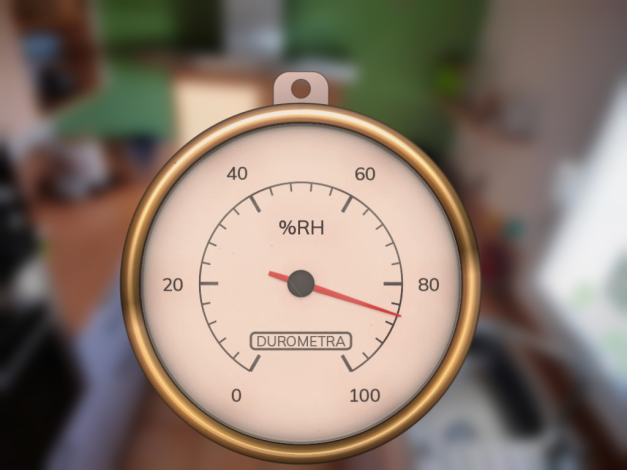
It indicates 86 %
